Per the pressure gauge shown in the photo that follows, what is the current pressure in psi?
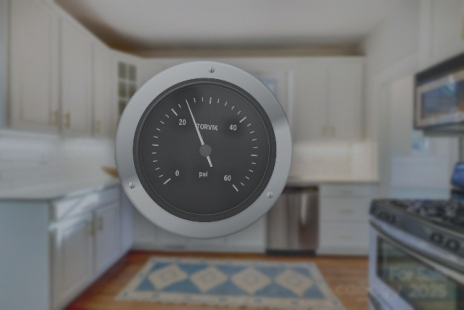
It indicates 24 psi
